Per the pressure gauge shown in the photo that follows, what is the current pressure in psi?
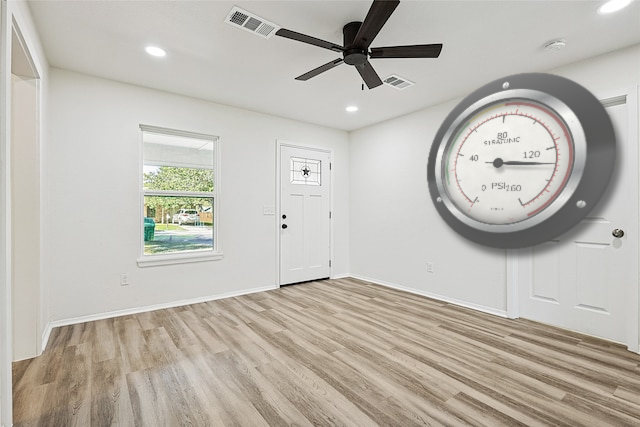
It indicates 130 psi
